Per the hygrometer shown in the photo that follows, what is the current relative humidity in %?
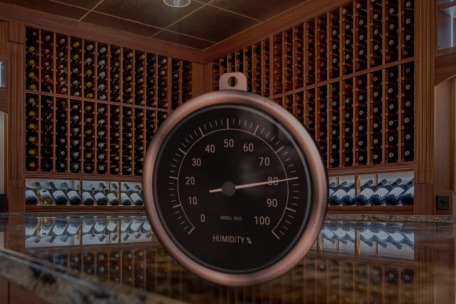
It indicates 80 %
